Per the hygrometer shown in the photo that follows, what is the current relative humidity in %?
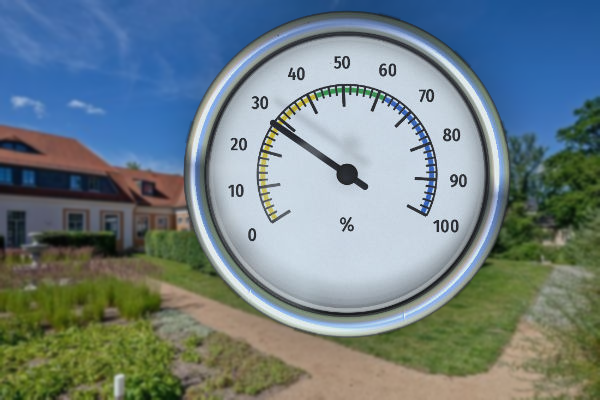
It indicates 28 %
